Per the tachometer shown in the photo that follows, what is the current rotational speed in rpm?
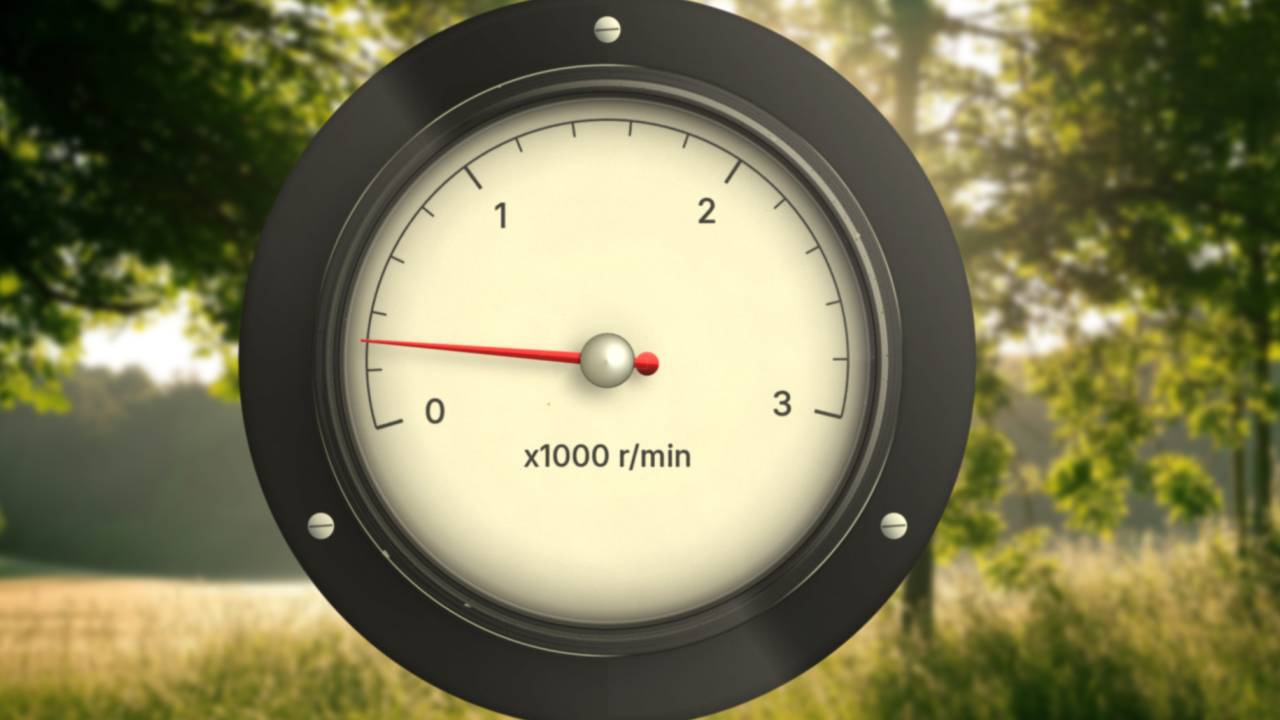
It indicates 300 rpm
